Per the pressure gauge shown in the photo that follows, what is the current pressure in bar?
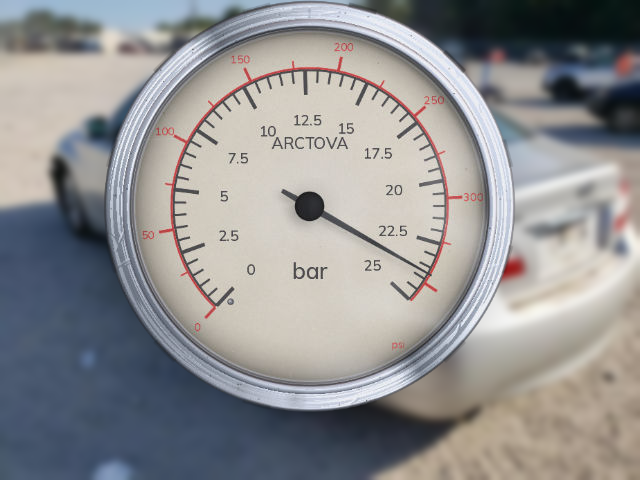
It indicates 23.75 bar
